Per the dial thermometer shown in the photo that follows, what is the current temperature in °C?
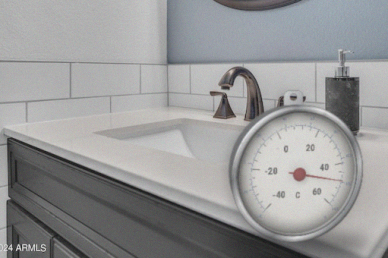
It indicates 48 °C
